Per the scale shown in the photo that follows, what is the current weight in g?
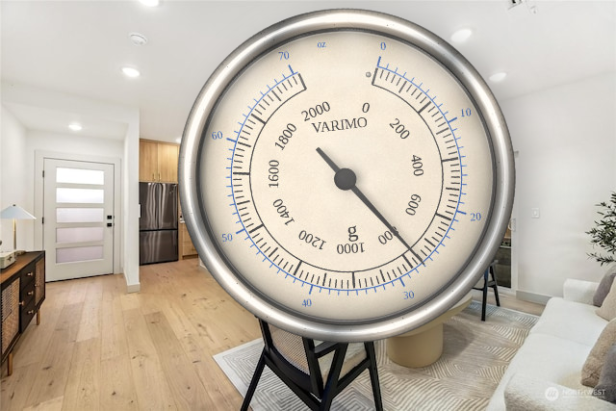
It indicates 760 g
